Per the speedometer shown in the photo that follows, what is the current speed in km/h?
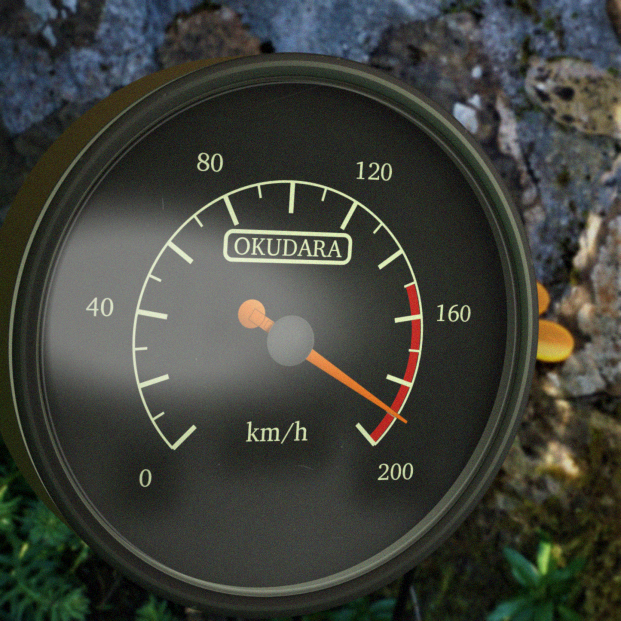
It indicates 190 km/h
